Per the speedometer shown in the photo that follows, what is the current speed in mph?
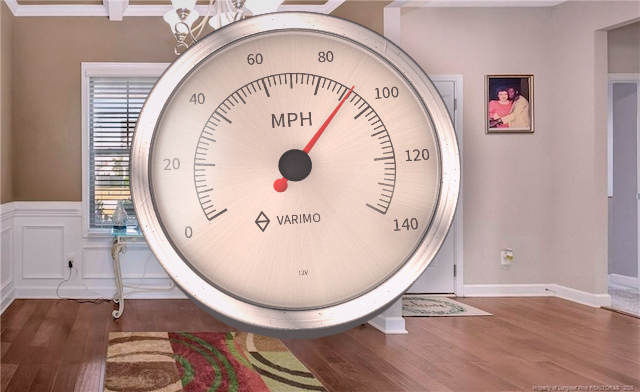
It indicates 92 mph
